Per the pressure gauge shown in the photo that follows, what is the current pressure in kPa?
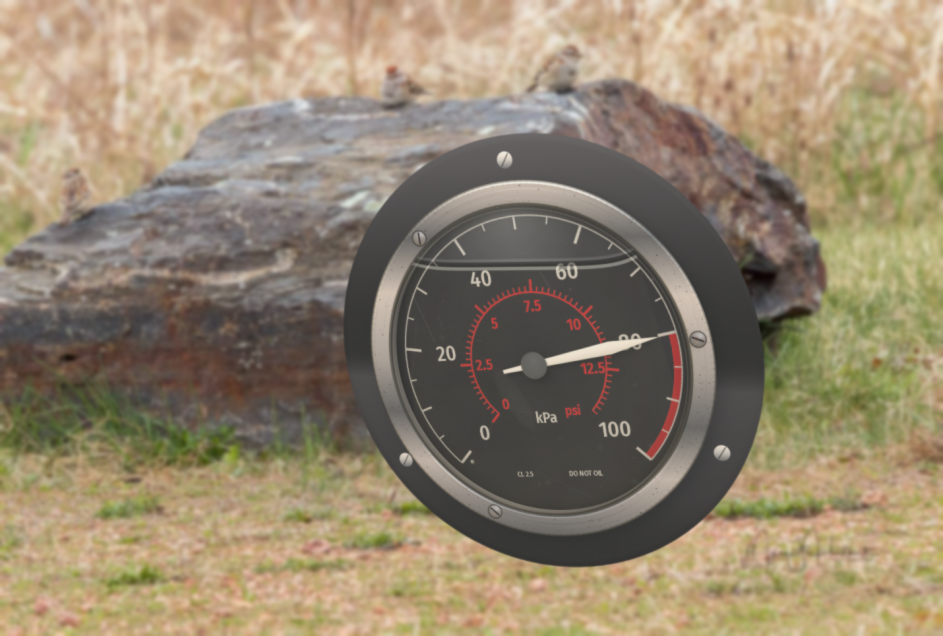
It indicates 80 kPa
